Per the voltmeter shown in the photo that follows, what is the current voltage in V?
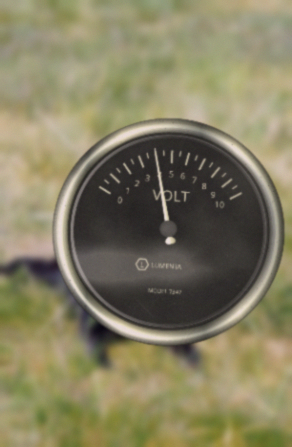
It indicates 4 V
